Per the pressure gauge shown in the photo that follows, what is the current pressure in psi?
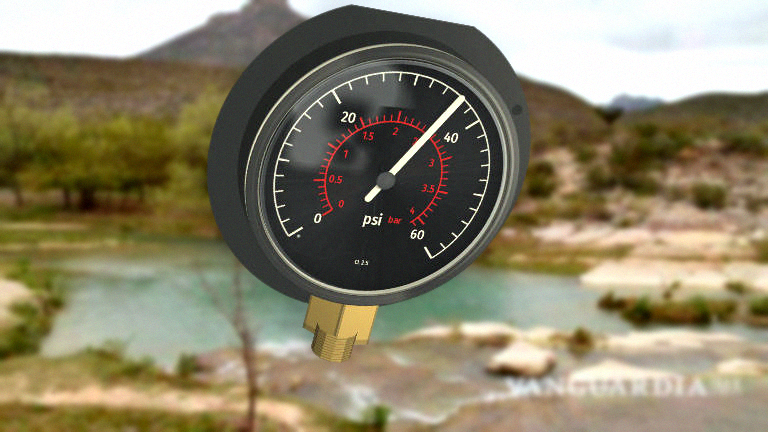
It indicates 36 psi
